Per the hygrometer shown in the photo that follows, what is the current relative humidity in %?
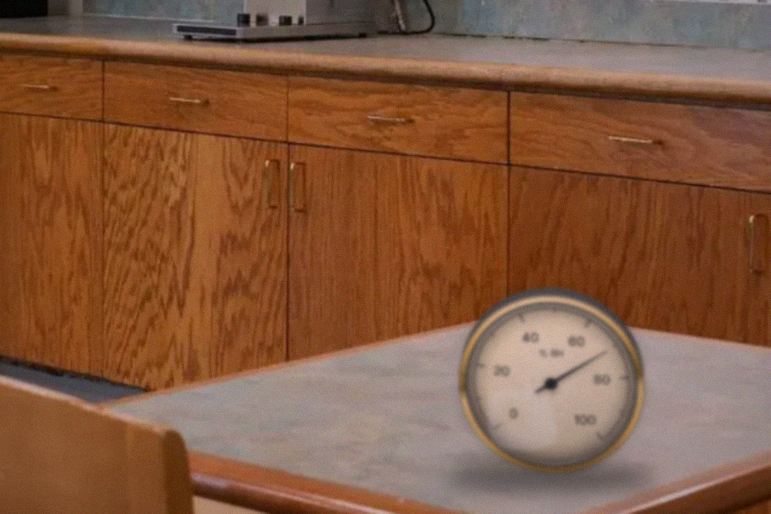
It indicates 70 %
